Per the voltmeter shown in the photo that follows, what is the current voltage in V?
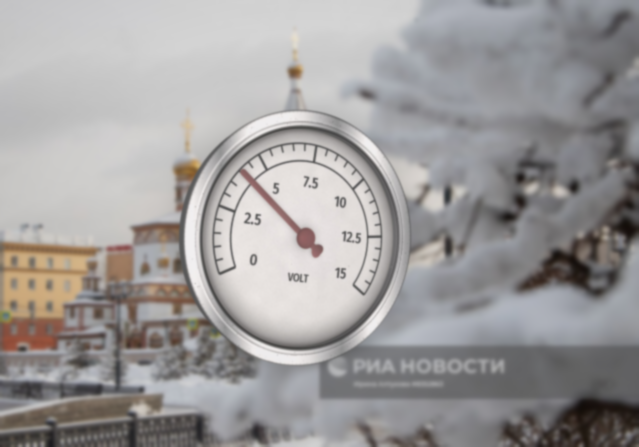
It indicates 4 V
